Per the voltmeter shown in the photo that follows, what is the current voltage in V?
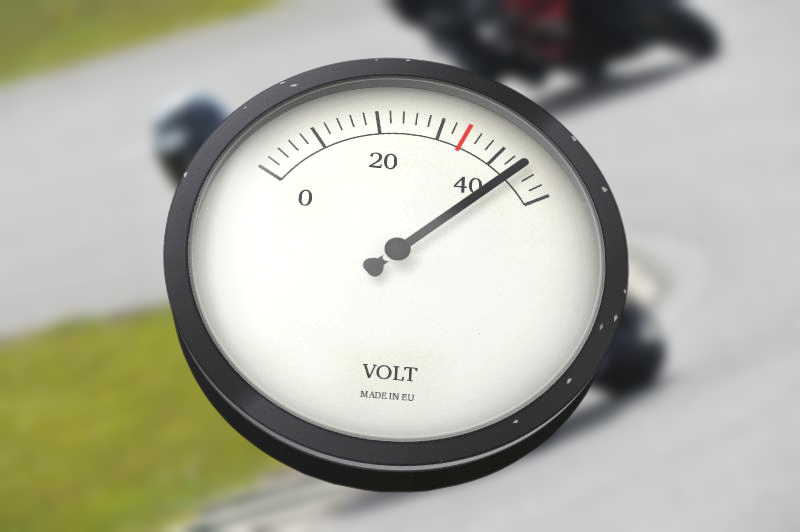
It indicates 44 V
